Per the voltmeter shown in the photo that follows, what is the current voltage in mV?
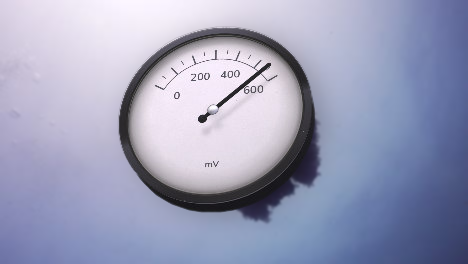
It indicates 550 mV
